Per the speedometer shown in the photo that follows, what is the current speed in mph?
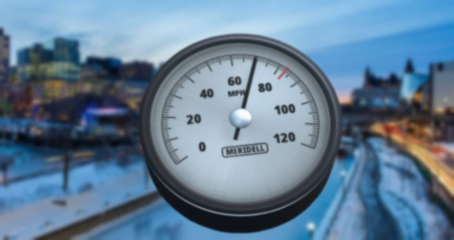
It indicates 70 mph
